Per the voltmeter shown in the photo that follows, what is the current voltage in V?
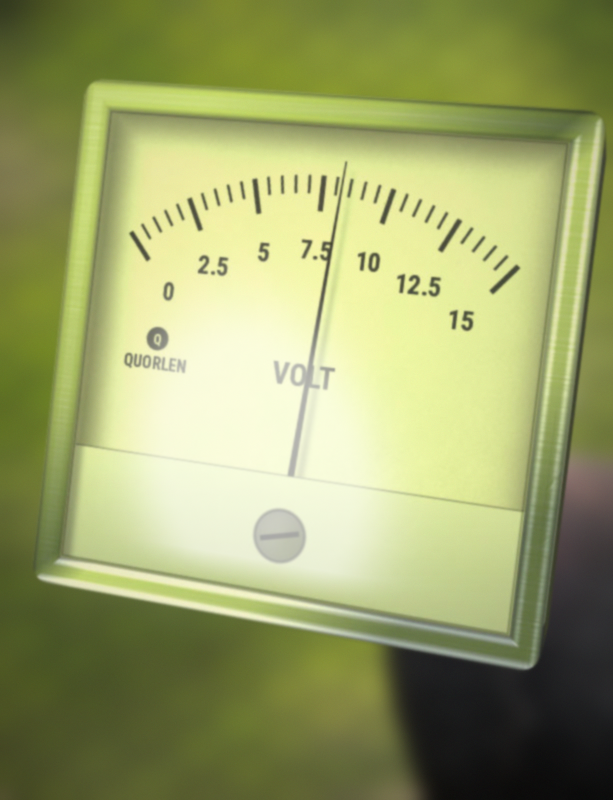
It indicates 8.25 V
